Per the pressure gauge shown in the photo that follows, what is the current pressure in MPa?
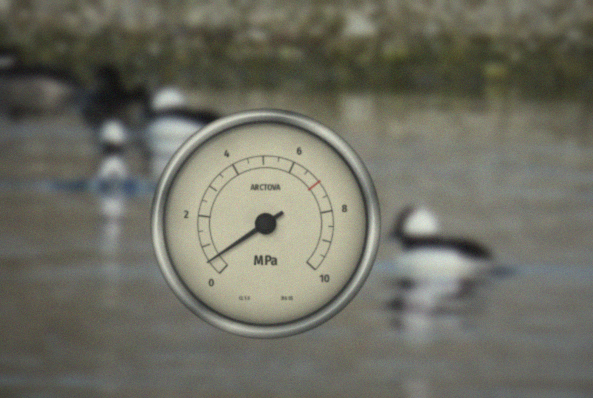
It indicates 0.5 MPa
